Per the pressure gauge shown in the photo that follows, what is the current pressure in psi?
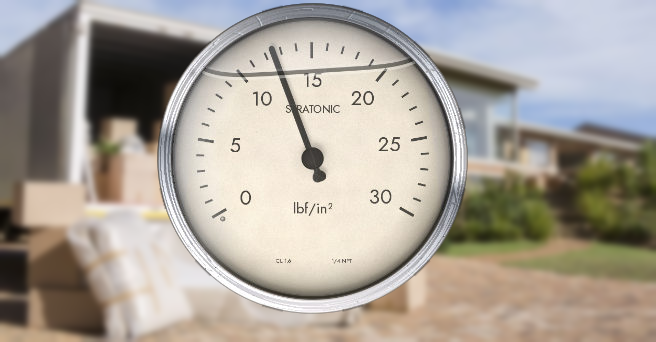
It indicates 12.5 psi
